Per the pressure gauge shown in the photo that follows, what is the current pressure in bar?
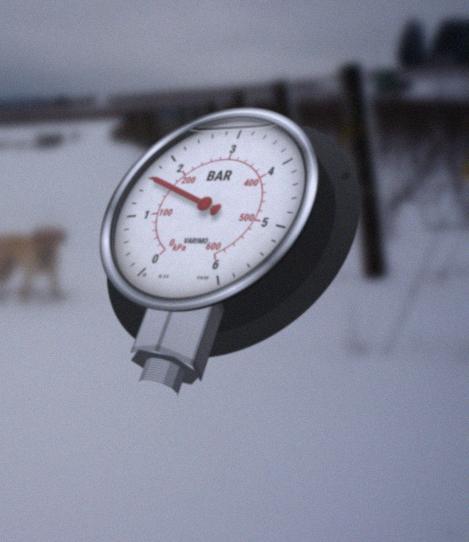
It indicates 1.6 bar
